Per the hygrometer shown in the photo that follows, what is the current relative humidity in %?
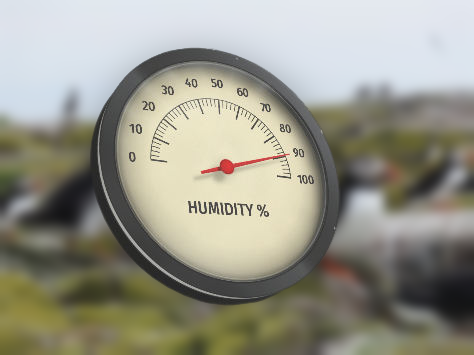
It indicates 90 %
